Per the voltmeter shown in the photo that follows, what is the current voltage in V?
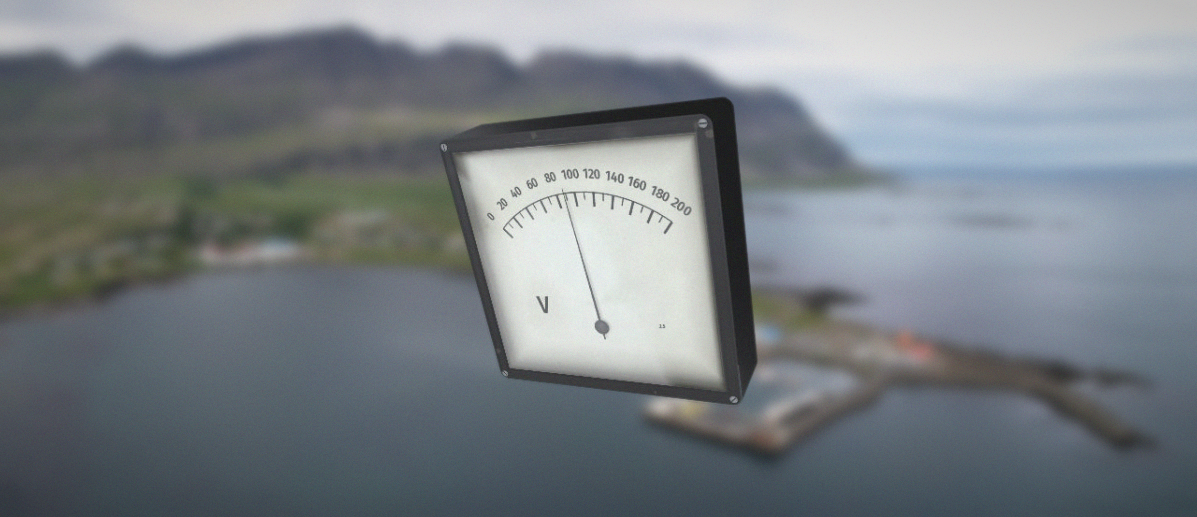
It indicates 90 V
